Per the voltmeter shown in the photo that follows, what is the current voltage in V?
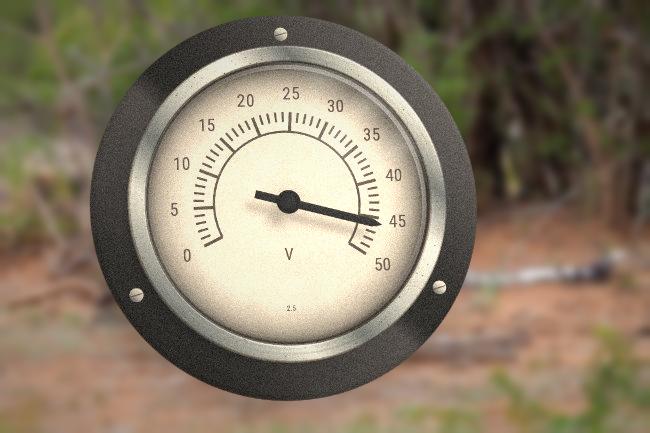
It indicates 46 V
